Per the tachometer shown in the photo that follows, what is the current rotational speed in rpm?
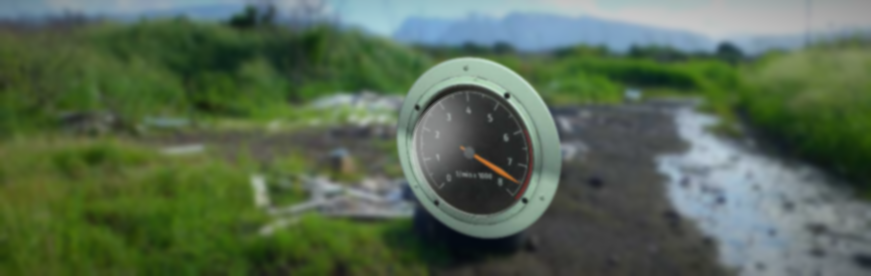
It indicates 7500 rpm
